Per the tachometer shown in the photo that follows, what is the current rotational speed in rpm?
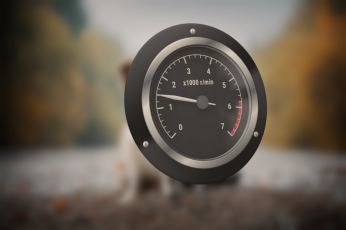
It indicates 1400 rpm
